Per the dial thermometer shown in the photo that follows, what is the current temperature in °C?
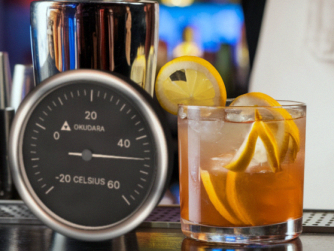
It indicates 46 °C
